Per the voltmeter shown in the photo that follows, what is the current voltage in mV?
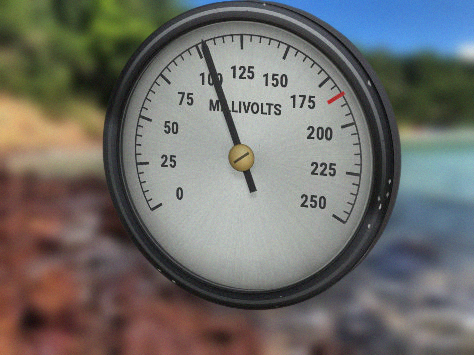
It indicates 105 mV
